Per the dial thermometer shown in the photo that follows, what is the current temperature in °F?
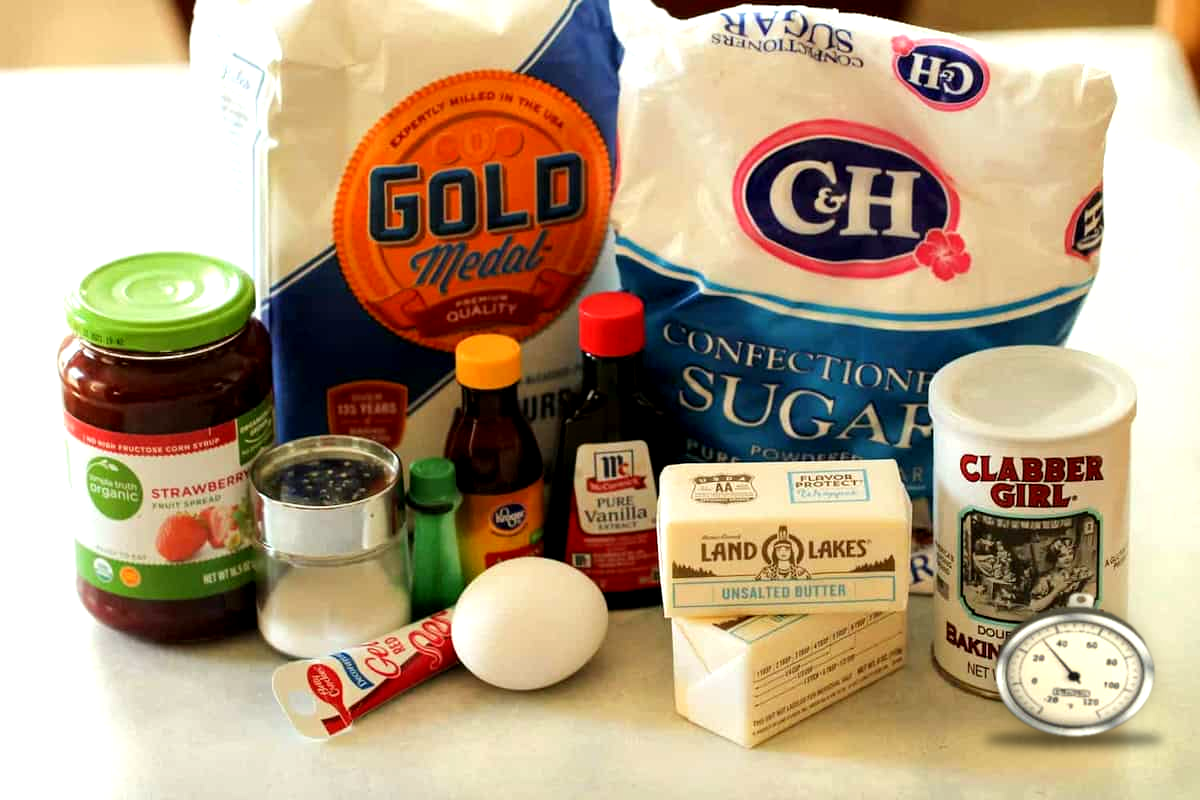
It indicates 32 °F
